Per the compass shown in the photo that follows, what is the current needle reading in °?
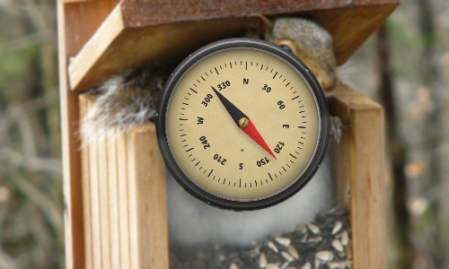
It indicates 135 °
